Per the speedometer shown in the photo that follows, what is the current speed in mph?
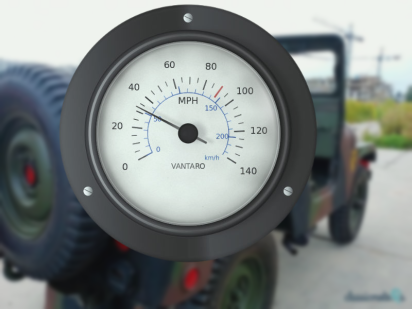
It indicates 32.5 mph
